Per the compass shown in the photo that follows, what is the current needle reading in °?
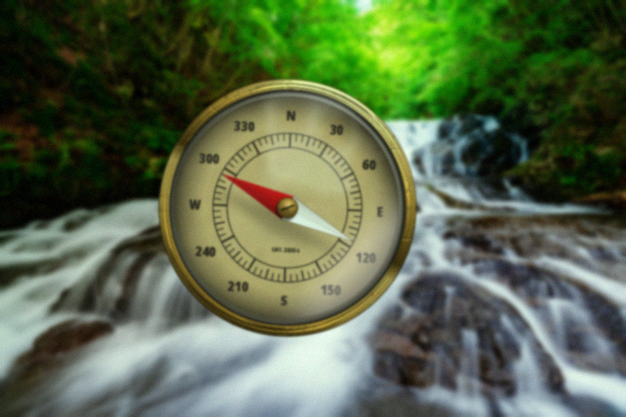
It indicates 295 °
